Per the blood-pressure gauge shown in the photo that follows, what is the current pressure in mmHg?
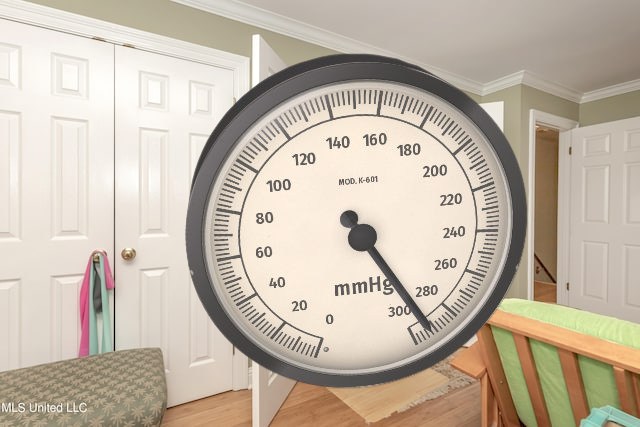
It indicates 292 mmHg
